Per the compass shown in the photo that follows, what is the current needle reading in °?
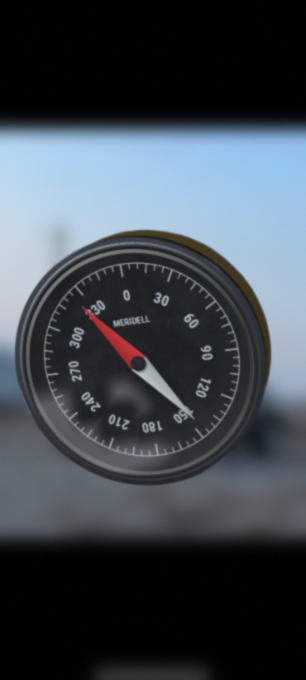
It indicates 325 °
